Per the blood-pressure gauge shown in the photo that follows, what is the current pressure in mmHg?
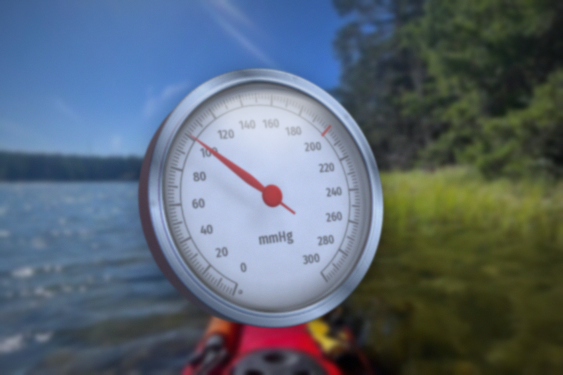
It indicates 100 mmHg
